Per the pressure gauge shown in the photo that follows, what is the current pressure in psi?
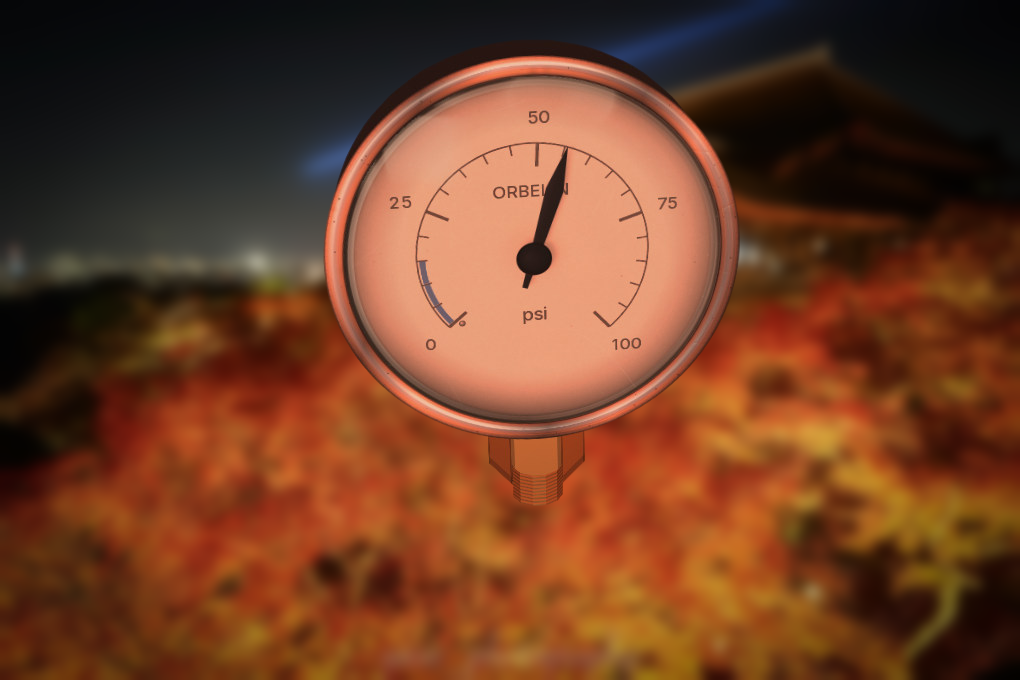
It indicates 55 psi
